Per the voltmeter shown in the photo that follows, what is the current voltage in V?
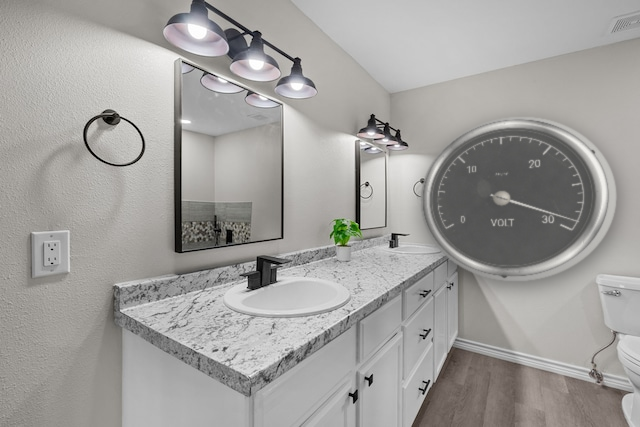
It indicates 29 V
